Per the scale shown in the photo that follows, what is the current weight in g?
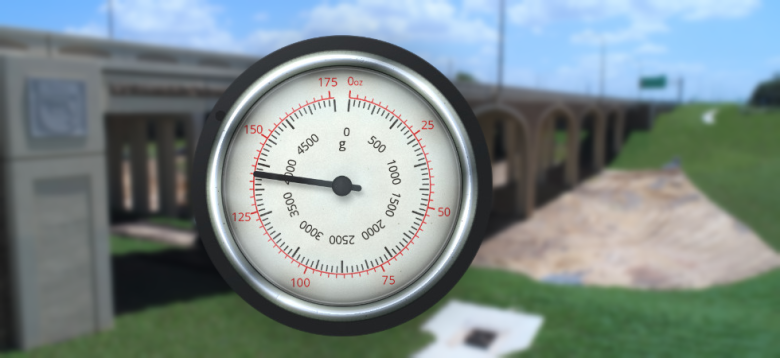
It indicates 3900 g
